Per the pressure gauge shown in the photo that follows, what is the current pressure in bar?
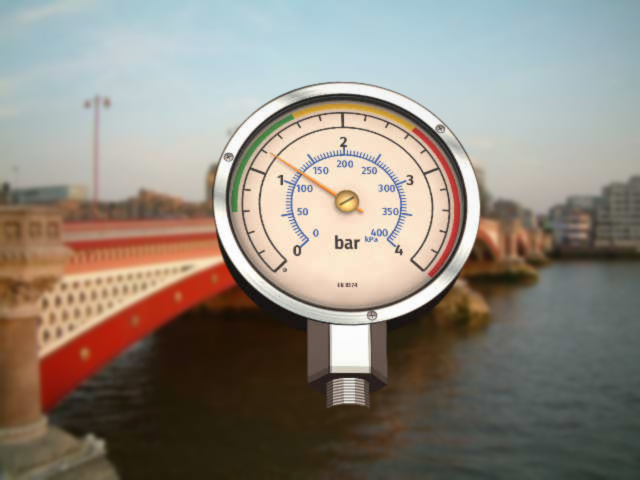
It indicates 1.2 bar
